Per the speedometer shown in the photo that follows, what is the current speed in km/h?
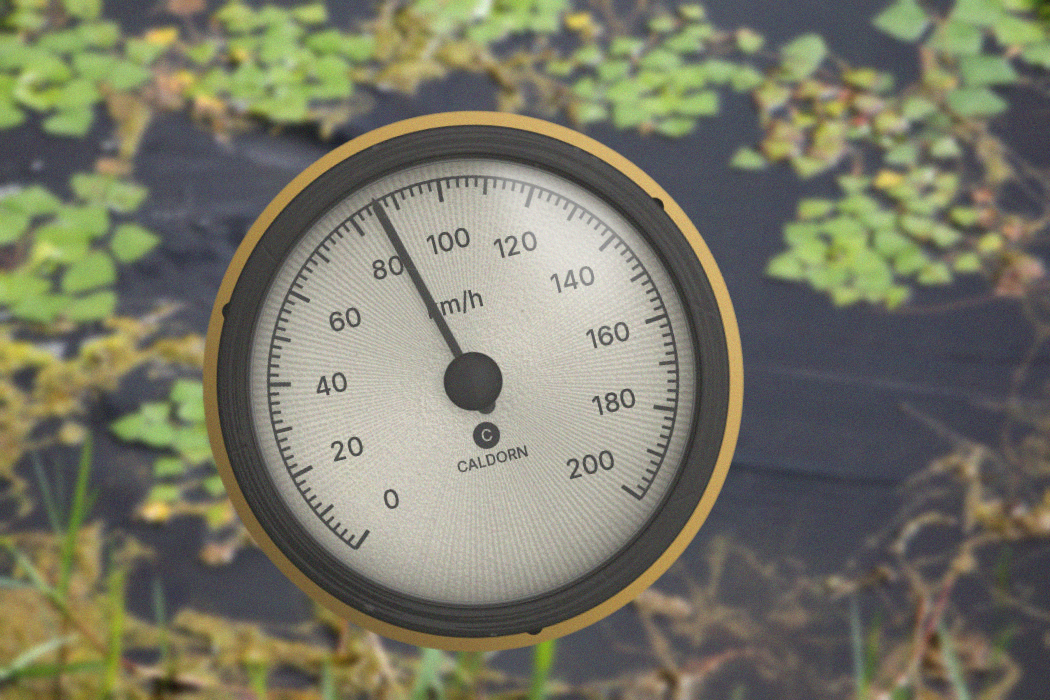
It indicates 86 km/h
